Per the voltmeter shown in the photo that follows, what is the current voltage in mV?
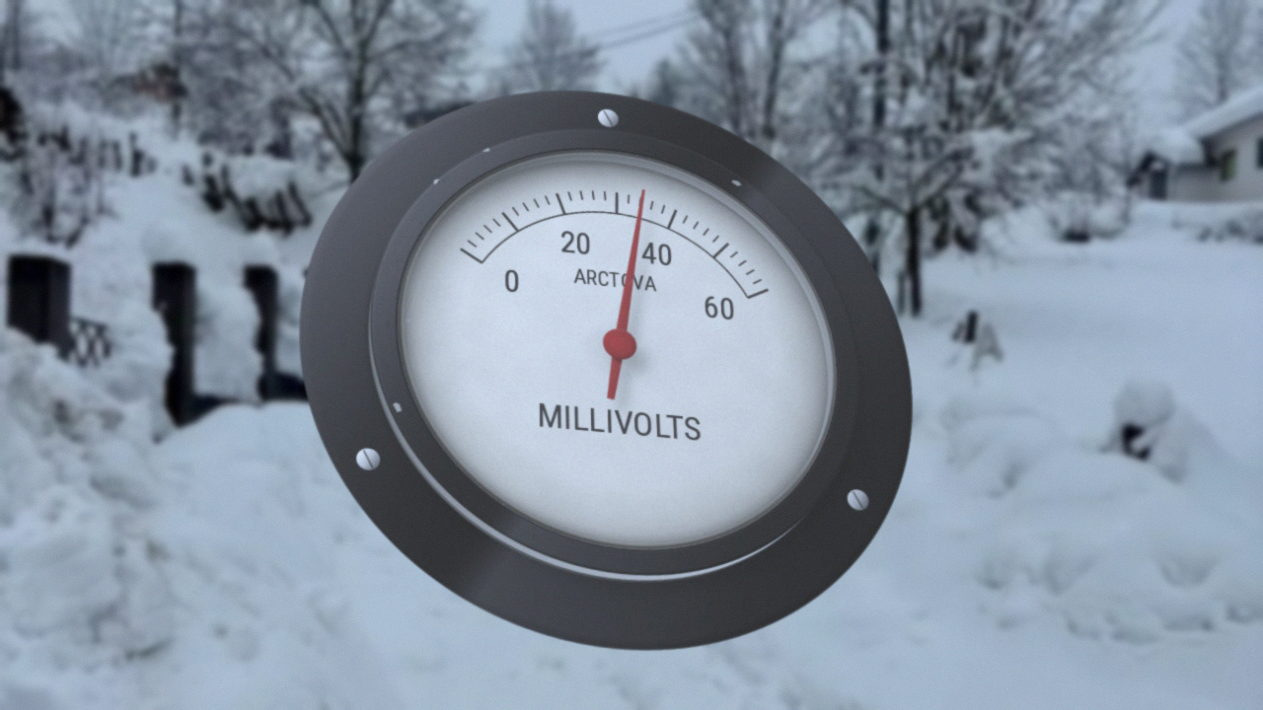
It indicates 34 mV
